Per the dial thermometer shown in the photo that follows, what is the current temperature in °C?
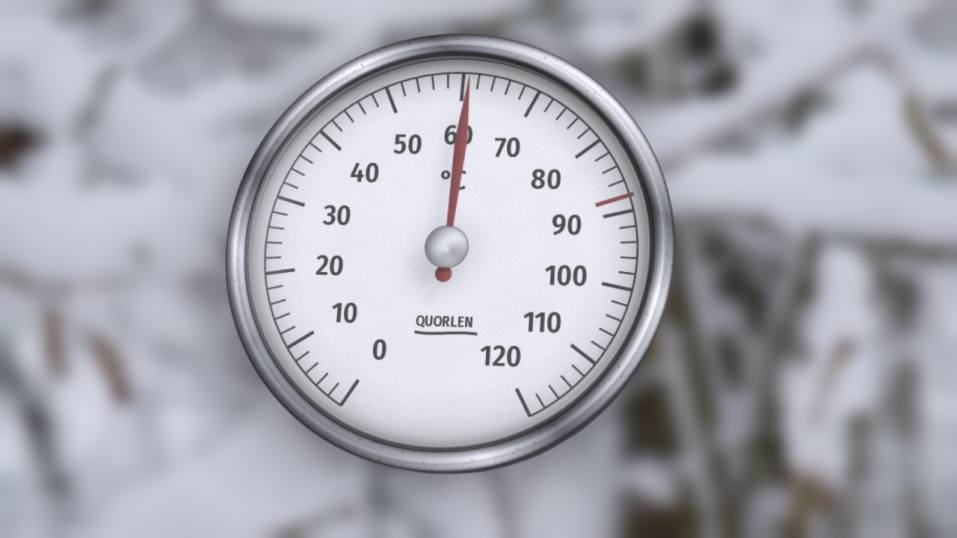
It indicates 61 °C
